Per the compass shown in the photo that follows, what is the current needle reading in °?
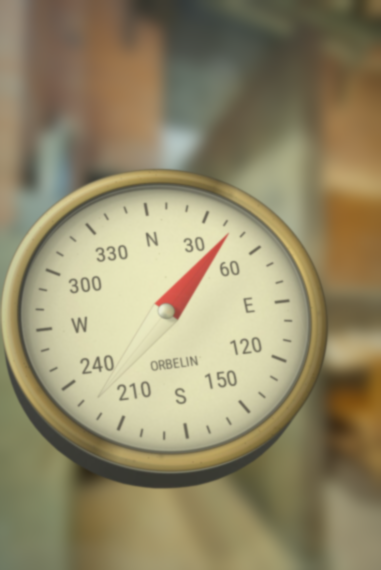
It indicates 45 °
